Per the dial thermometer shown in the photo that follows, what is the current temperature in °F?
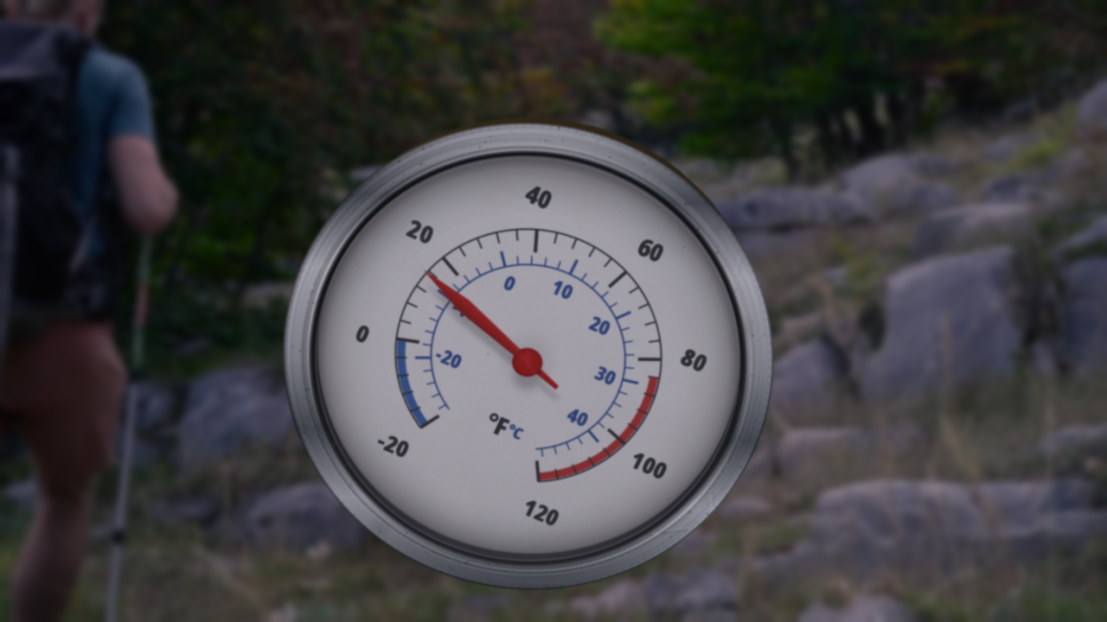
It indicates 16 °F
